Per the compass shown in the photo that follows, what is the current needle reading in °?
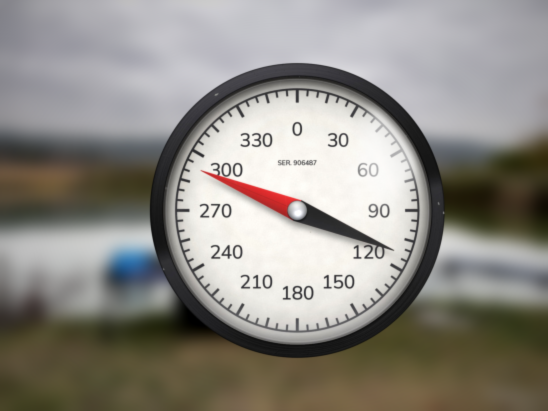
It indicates 292.5 °
